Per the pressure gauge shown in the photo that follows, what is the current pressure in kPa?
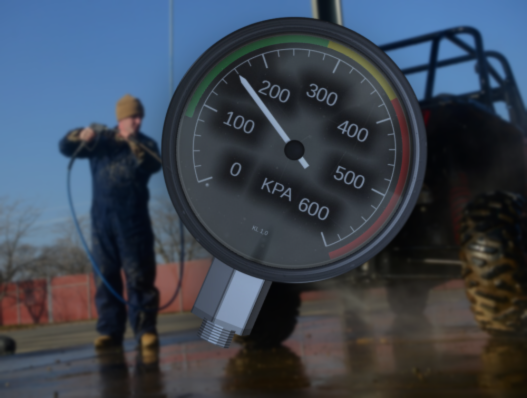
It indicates 160 kPa
